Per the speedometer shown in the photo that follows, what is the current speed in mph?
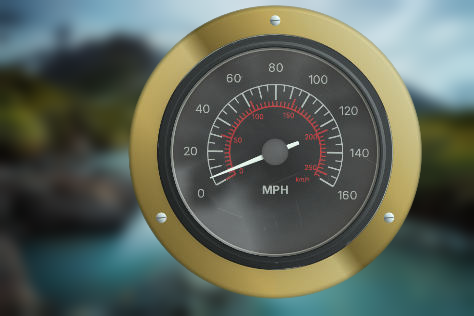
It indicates 5 mph
